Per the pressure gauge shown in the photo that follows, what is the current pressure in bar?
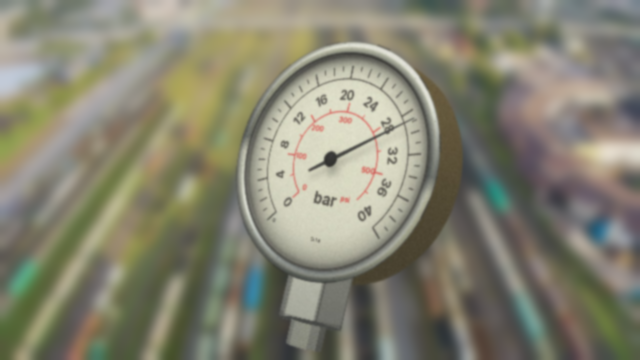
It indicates 29 bar
